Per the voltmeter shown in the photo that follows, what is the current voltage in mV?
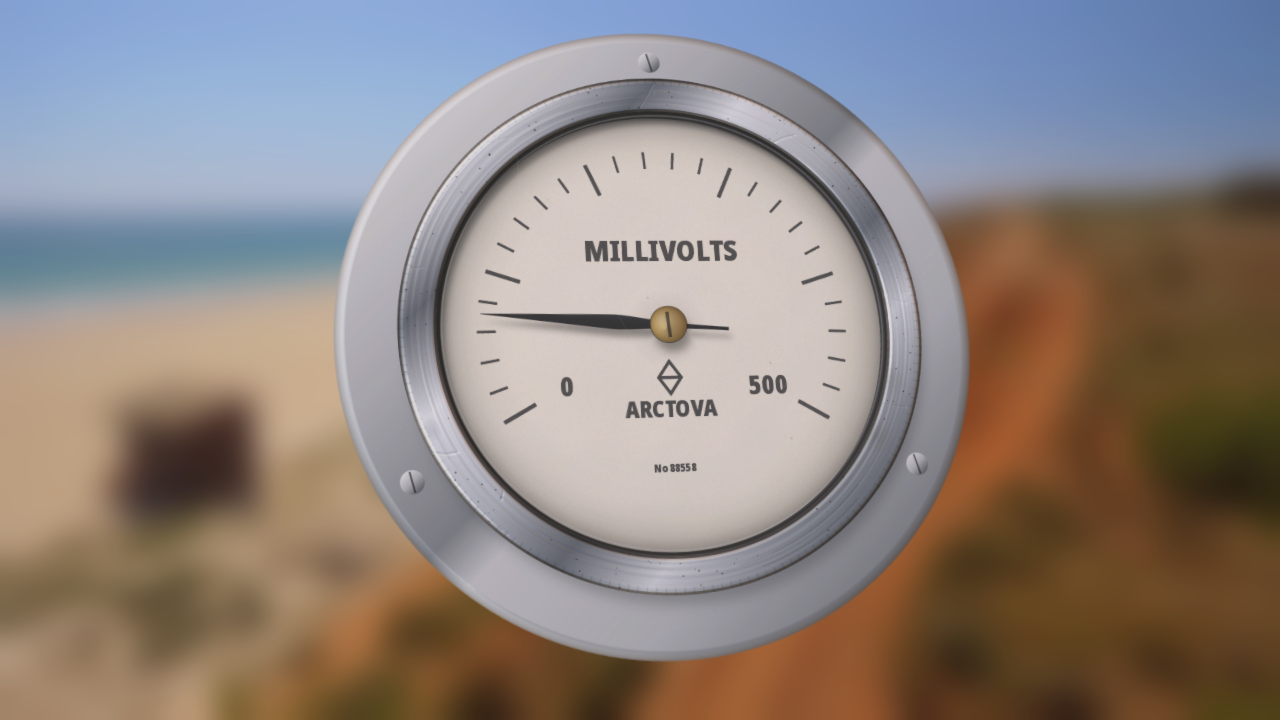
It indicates 70 mV
